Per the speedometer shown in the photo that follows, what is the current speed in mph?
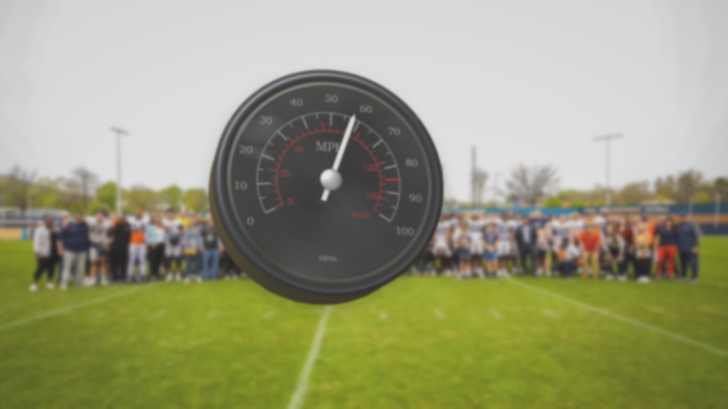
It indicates 57.5 mph
